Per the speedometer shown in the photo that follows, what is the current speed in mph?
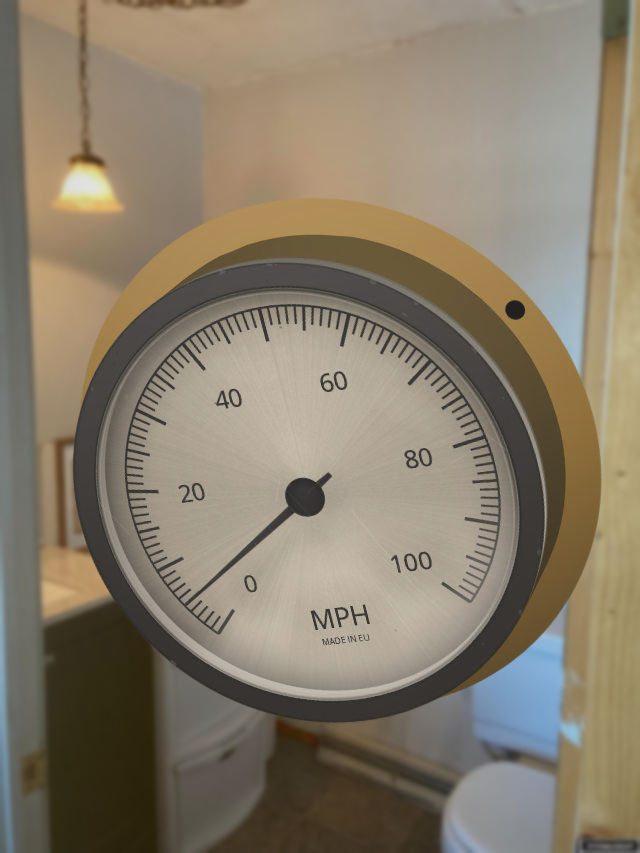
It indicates 5 mph
